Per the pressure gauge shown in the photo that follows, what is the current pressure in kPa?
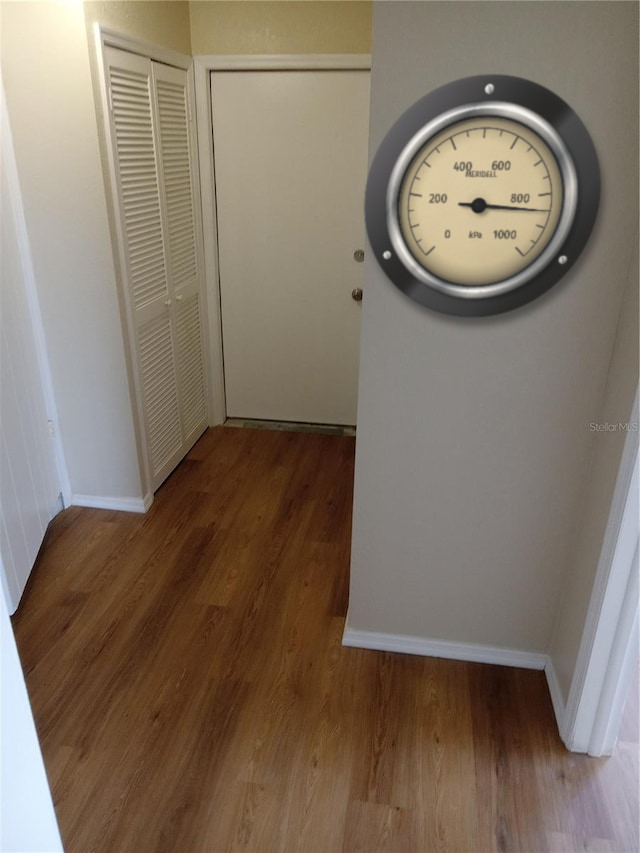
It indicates 850 kPa
